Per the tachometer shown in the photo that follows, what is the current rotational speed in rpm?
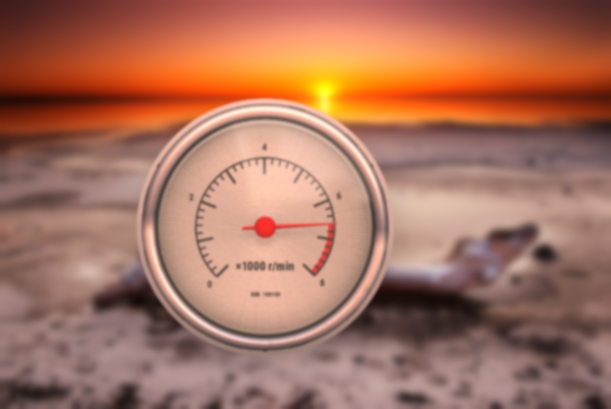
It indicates 6600 rpm
